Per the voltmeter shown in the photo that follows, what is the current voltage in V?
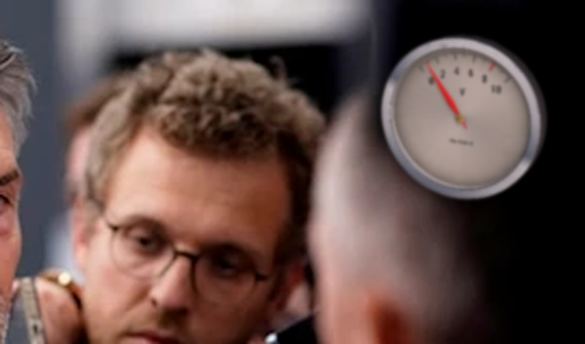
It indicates 1 V
